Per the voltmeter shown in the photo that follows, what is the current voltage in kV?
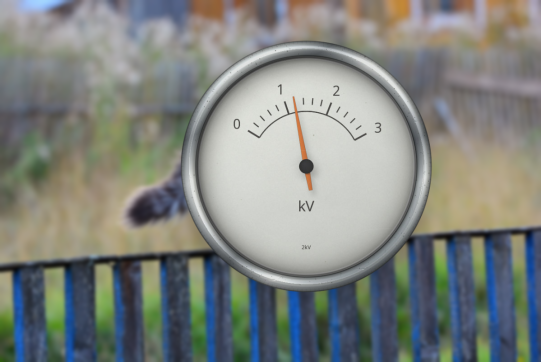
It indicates 1.2 kV
